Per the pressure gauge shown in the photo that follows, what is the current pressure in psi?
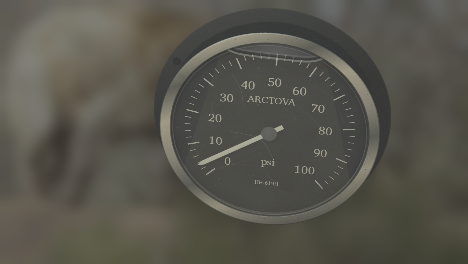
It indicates 4 psi
